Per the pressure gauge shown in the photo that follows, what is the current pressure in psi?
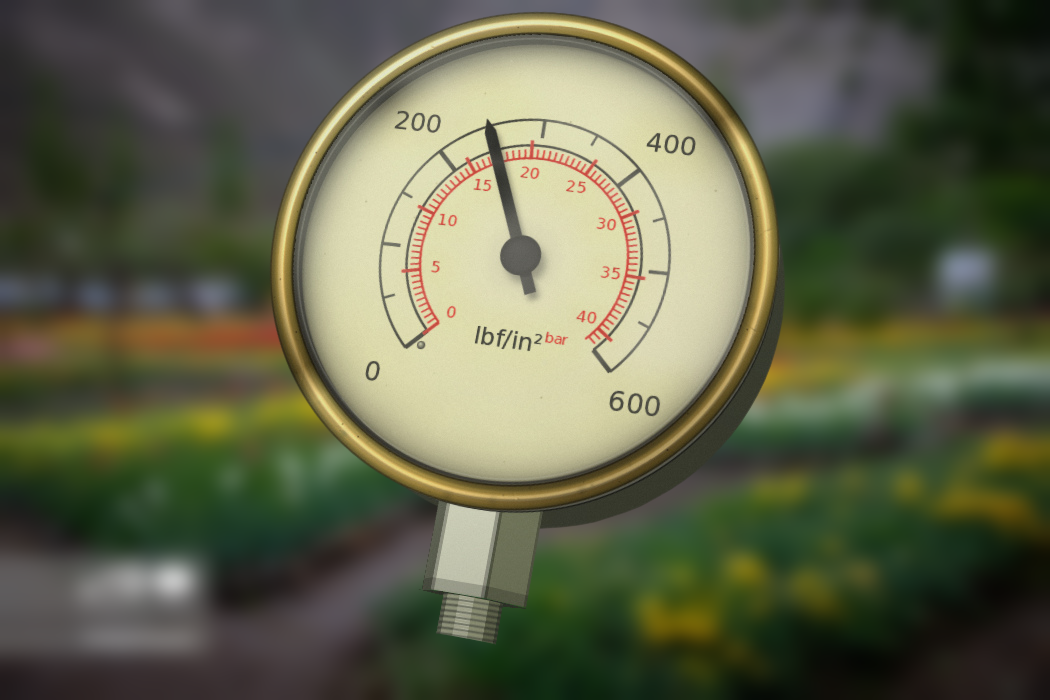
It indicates 250 psi
